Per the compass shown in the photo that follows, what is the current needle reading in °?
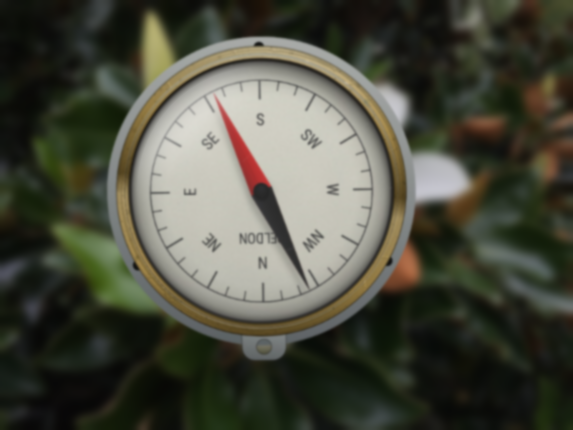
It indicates 155 °
